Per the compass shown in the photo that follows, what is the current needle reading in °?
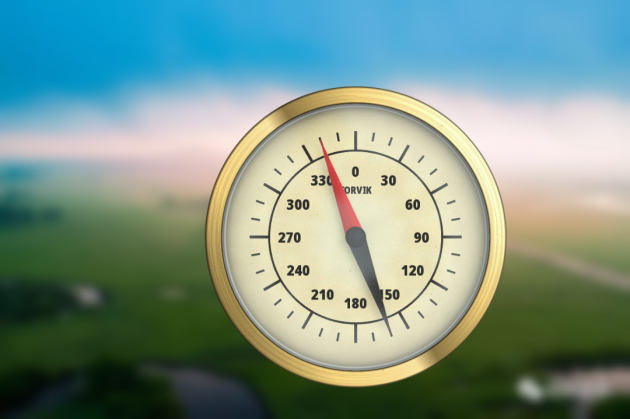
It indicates 340 °
